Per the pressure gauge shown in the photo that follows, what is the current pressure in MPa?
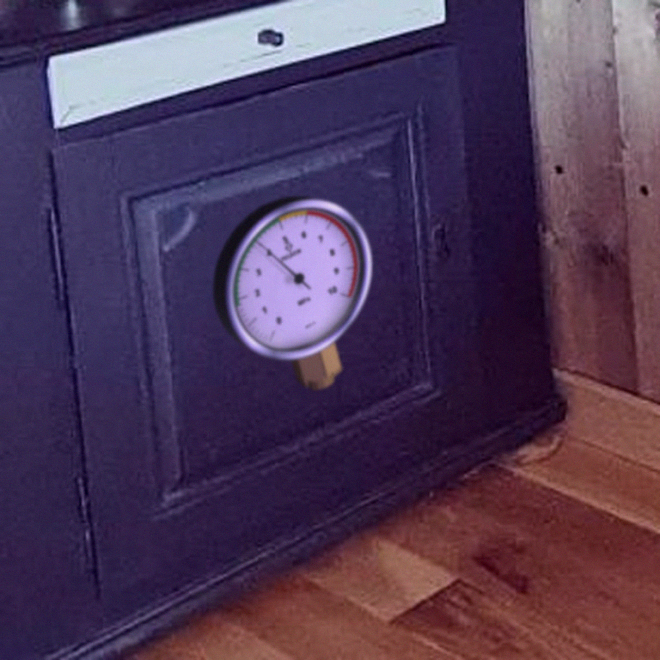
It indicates 4 MPa
